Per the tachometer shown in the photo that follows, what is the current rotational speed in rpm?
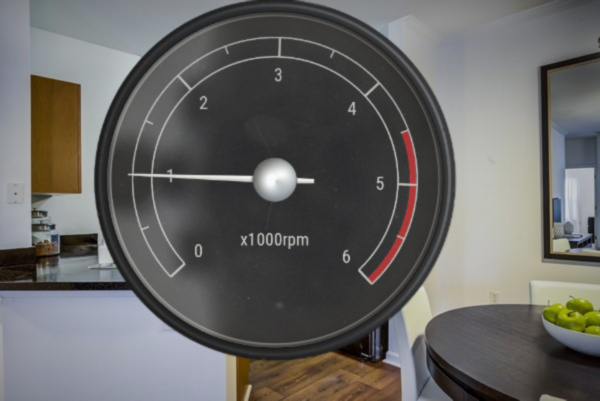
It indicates 1000 rpm
